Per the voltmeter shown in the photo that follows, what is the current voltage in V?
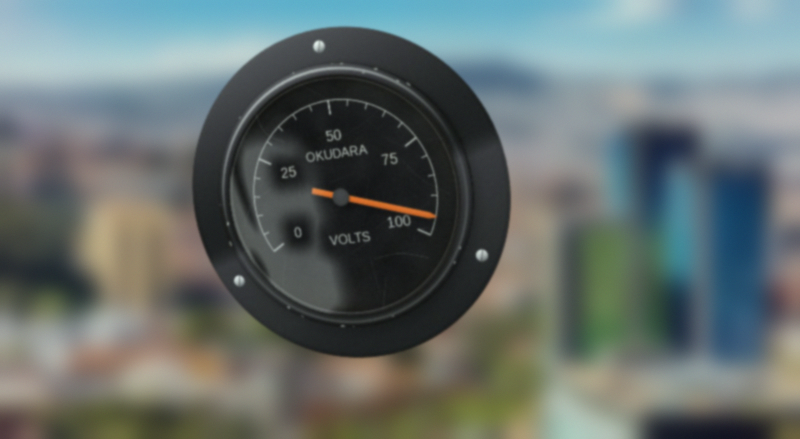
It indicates 95 V
